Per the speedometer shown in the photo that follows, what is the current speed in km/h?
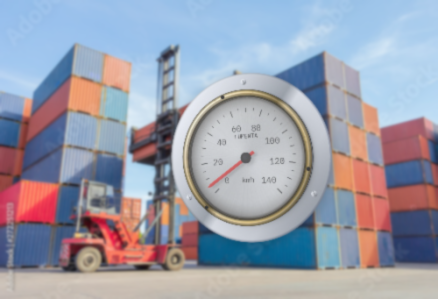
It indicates 5 km/h
